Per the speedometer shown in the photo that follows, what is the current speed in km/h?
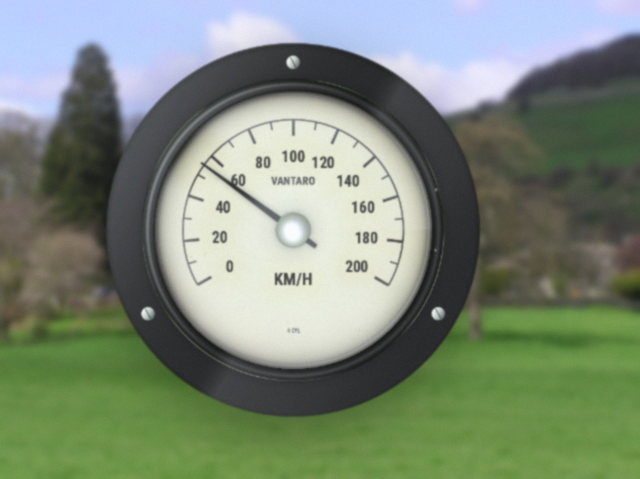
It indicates 55 km/h
